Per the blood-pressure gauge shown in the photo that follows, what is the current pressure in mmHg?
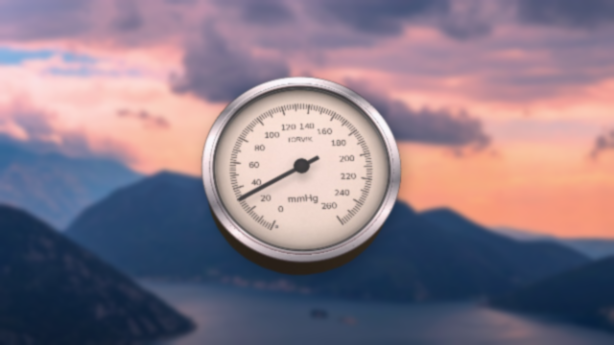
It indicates 30 mmHg
